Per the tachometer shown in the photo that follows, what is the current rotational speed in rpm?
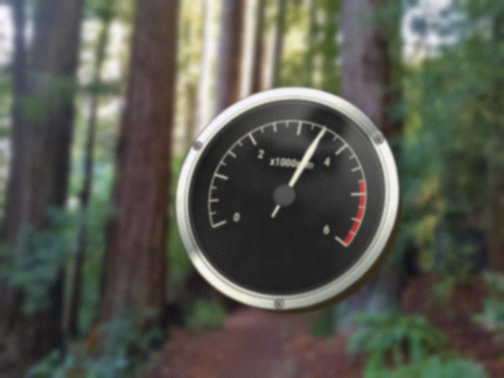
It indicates 3500 rpm
